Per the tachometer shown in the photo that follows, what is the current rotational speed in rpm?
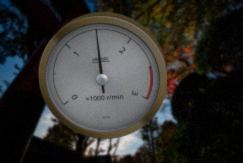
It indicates 1500 rpm
